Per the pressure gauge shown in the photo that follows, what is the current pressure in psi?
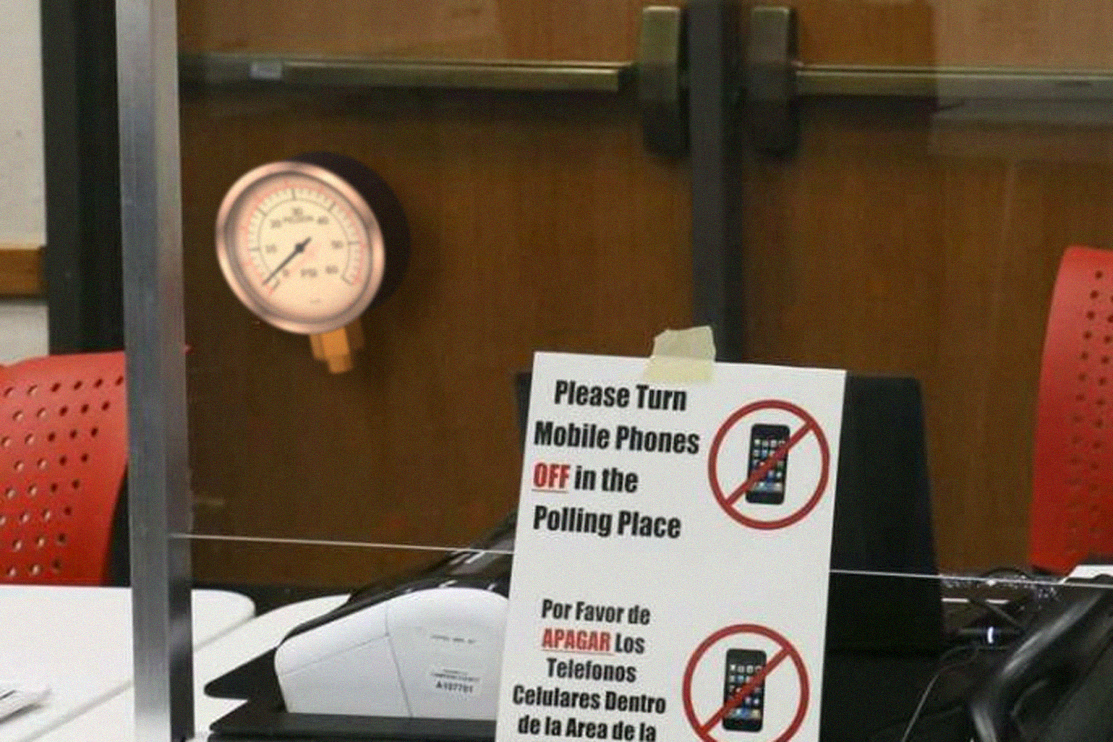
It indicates 2 psi
